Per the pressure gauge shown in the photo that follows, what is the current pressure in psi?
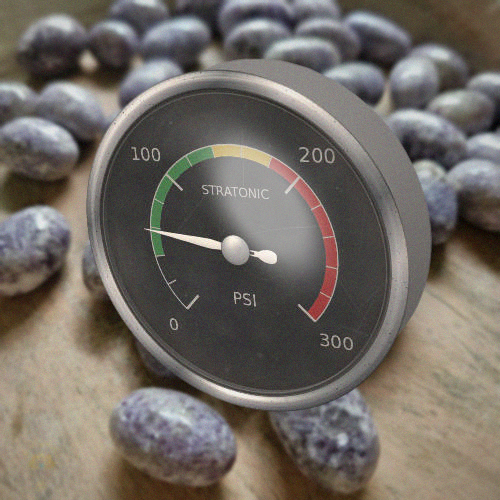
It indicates 60 psi
